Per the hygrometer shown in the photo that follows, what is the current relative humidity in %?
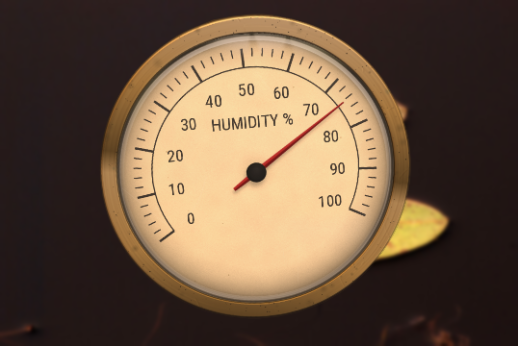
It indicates 74 %
